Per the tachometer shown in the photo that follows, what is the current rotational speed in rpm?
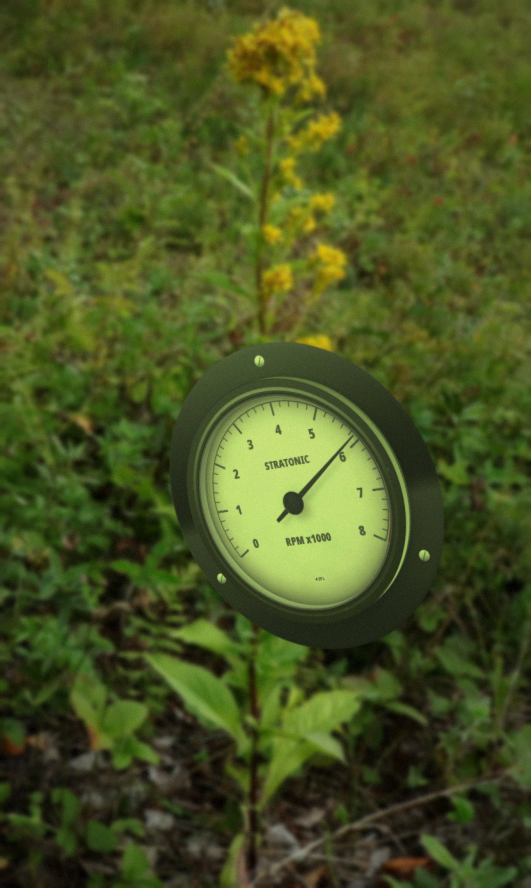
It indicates 5900 rpm
